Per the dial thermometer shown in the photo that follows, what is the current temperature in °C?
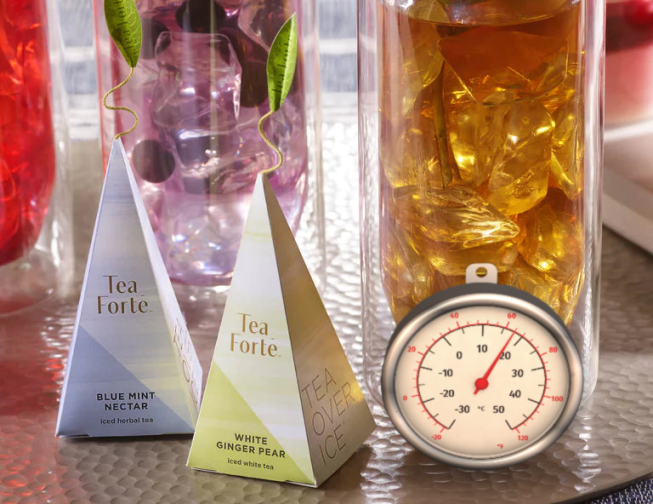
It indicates 17.5 °C
